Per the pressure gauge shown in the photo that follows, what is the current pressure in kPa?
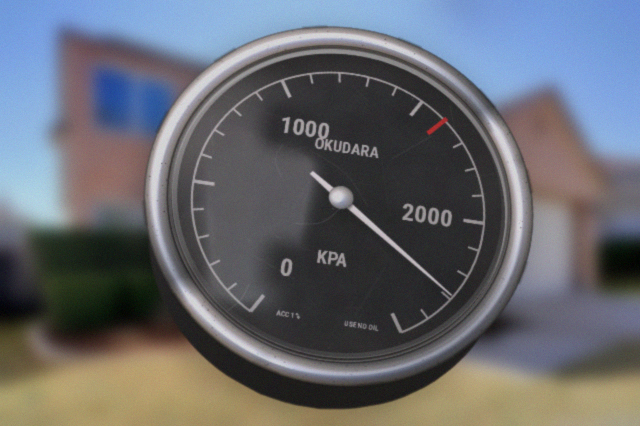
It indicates 2300 kPa
